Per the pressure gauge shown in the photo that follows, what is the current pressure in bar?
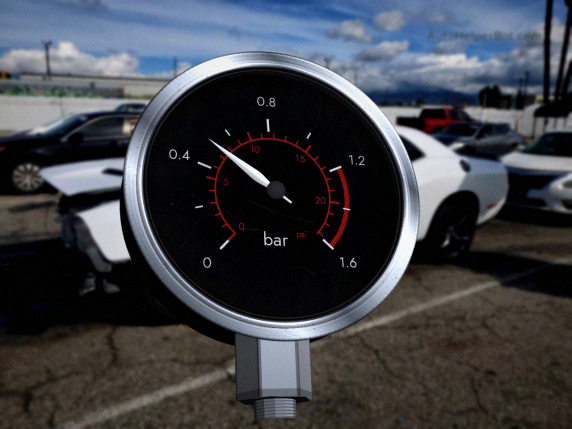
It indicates 0.5 bar
